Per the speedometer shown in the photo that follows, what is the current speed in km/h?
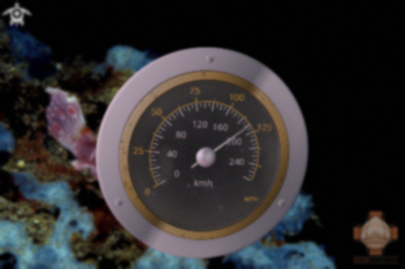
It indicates 190 km/h
